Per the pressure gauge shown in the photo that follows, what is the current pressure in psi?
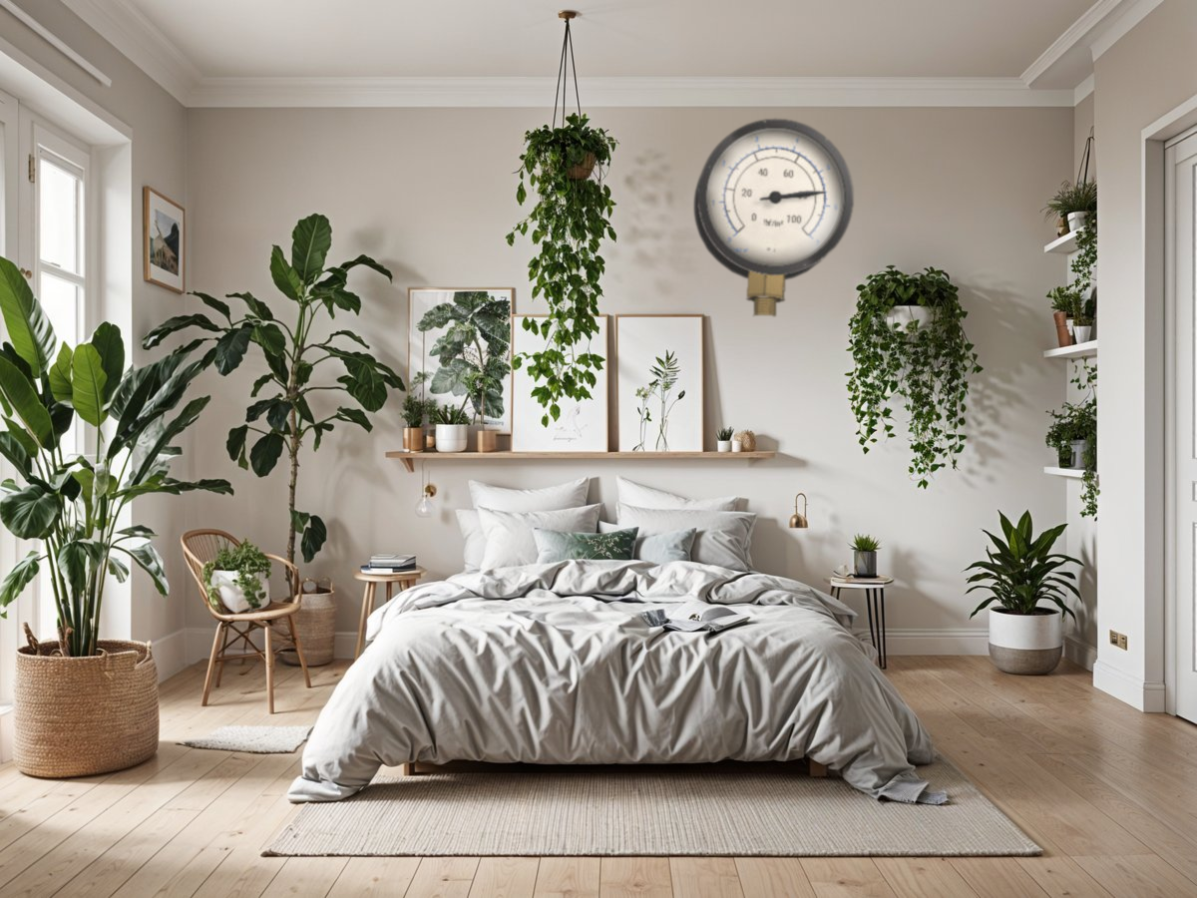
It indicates 80 psi
